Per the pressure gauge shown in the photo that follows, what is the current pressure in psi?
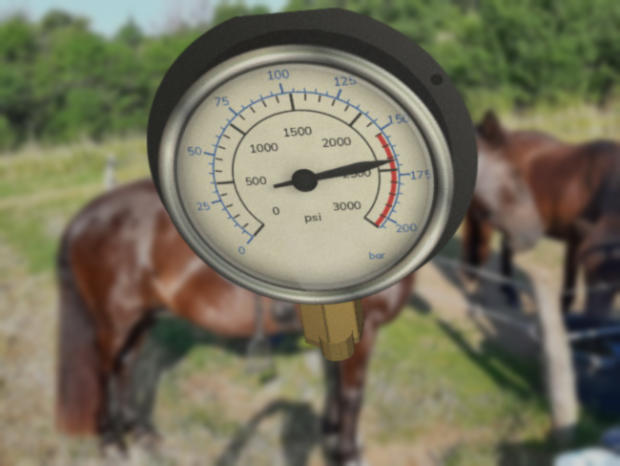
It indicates 2400 psi
